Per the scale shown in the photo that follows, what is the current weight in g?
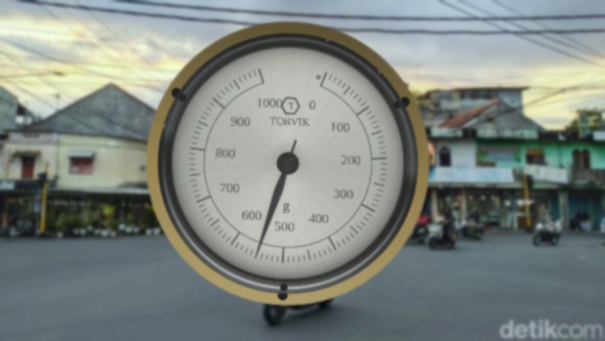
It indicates 550 g
